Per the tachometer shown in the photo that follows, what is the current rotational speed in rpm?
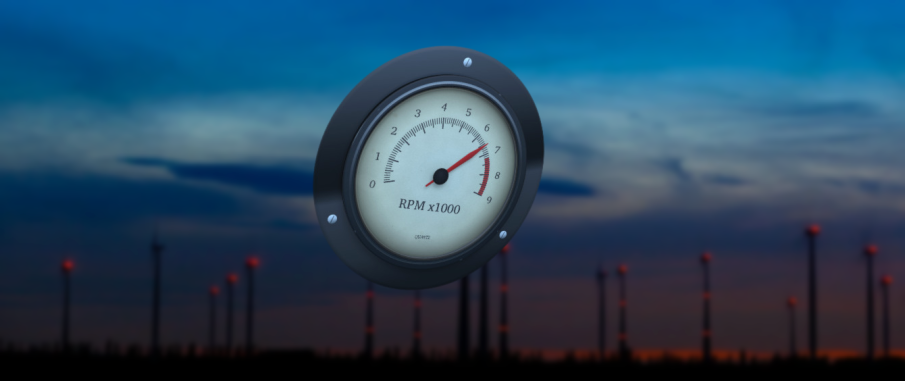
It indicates 6500 rpm
